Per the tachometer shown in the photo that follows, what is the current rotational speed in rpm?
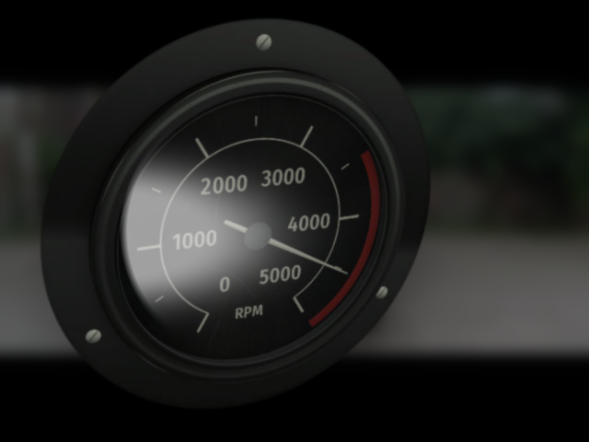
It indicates 4500 rpm
